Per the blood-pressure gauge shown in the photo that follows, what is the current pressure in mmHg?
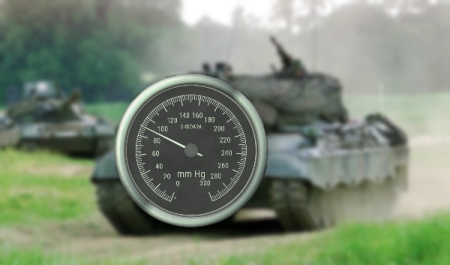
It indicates 90 mmHg
